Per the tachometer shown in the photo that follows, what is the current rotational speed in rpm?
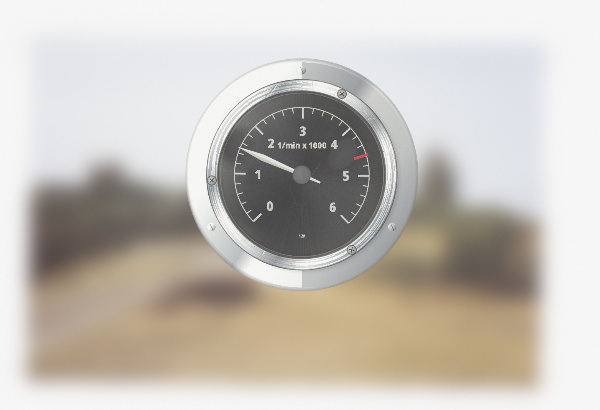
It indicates 1500 rpm
